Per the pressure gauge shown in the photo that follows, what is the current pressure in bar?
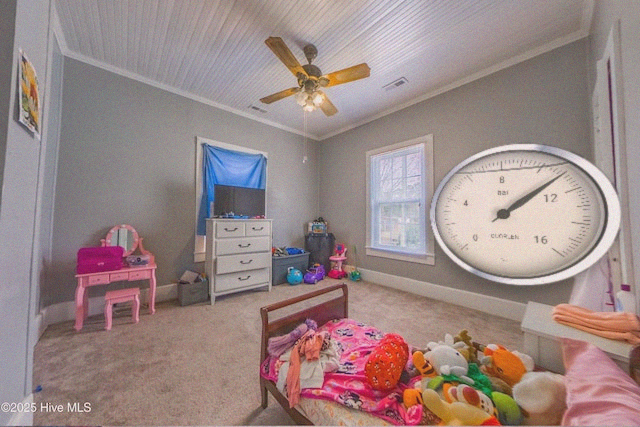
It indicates 11 bar
